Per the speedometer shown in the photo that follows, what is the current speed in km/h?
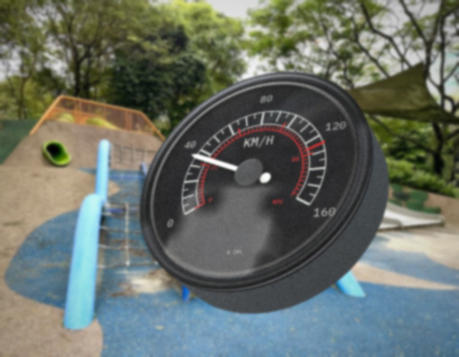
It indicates 35 km/h
